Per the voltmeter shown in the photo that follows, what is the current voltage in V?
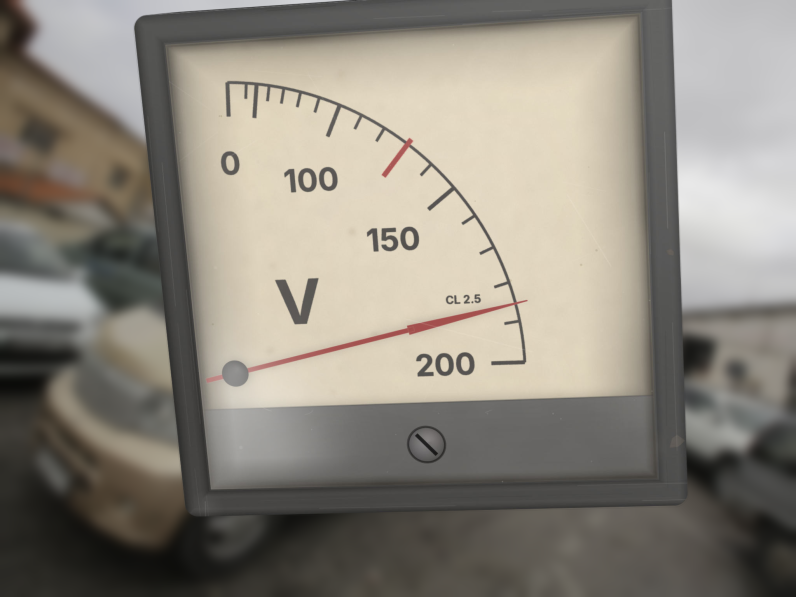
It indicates 185 V
